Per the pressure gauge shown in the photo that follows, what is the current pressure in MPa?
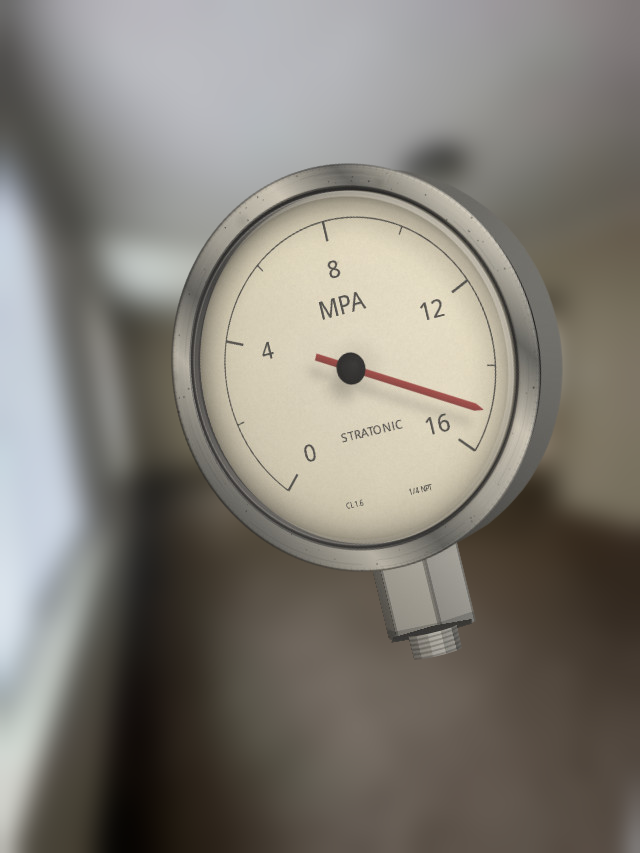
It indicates 15 MPa
